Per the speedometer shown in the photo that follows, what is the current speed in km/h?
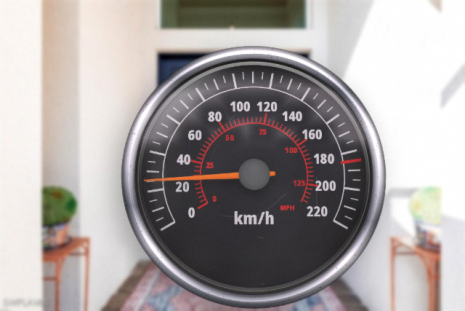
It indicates 25 km/h
